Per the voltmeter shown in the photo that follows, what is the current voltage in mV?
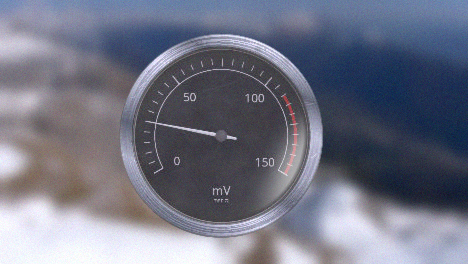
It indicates 25 mV
